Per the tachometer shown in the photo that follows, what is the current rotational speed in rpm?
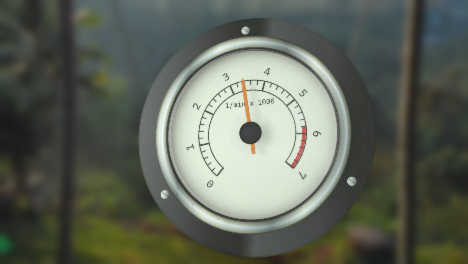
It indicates 3400 rpm
